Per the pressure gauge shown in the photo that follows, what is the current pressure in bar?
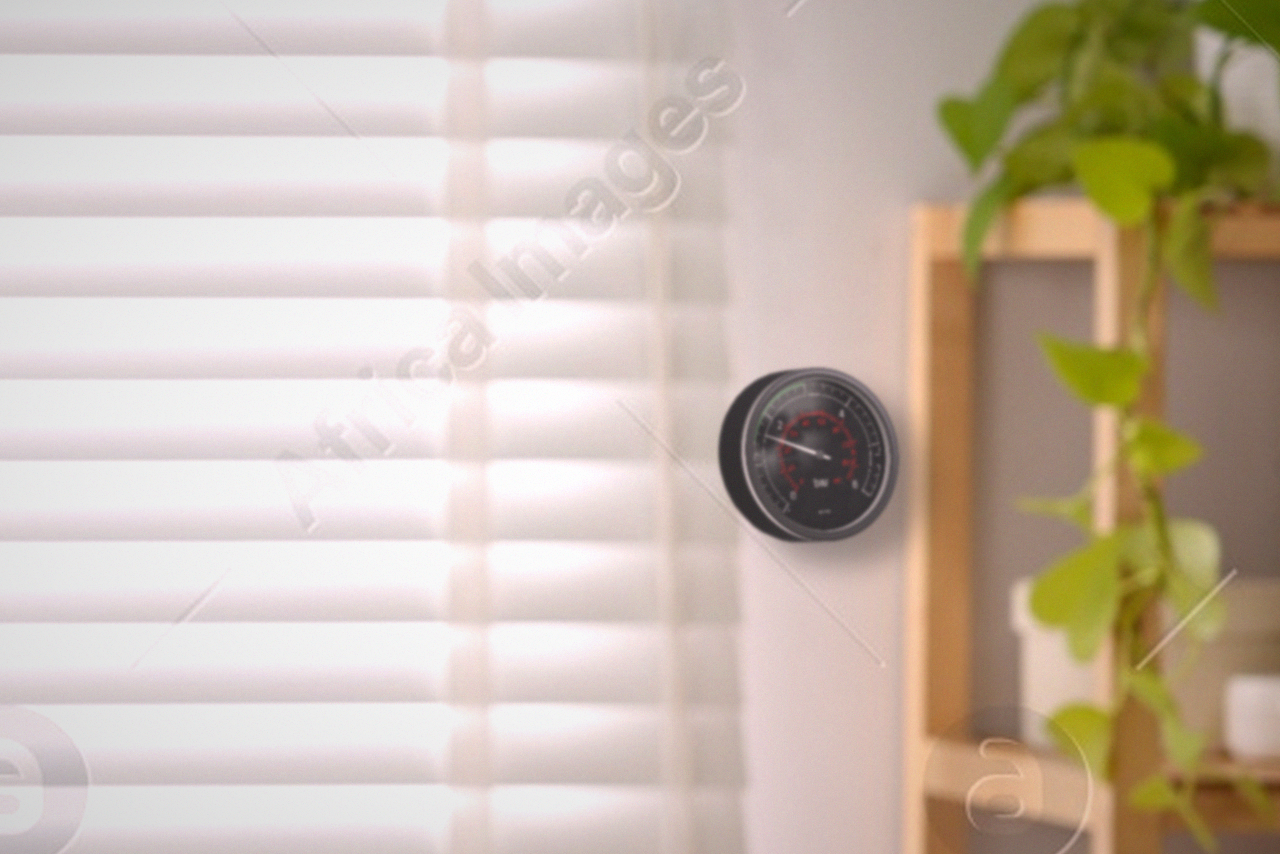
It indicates 1.6 bar
